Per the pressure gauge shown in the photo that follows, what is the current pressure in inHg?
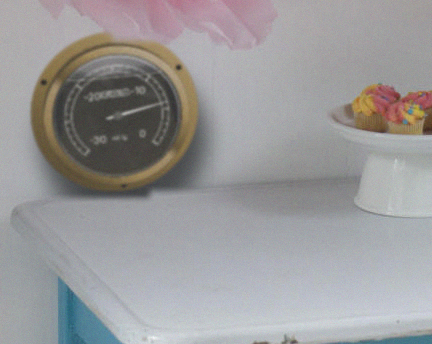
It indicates -6 inHg
